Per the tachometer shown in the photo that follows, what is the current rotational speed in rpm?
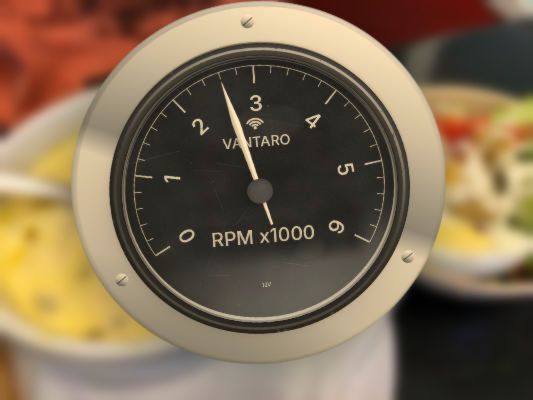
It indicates 2600 rpm
